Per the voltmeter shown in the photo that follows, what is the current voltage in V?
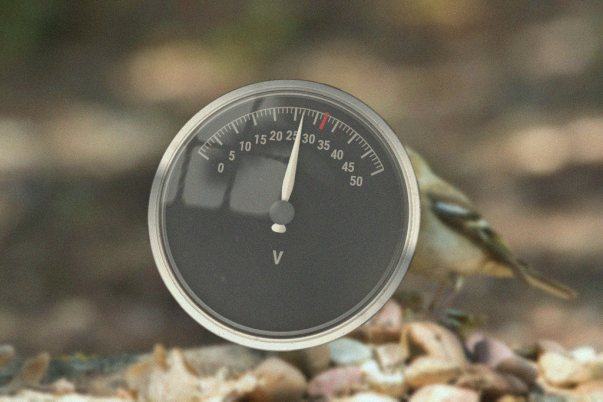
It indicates 27 V
